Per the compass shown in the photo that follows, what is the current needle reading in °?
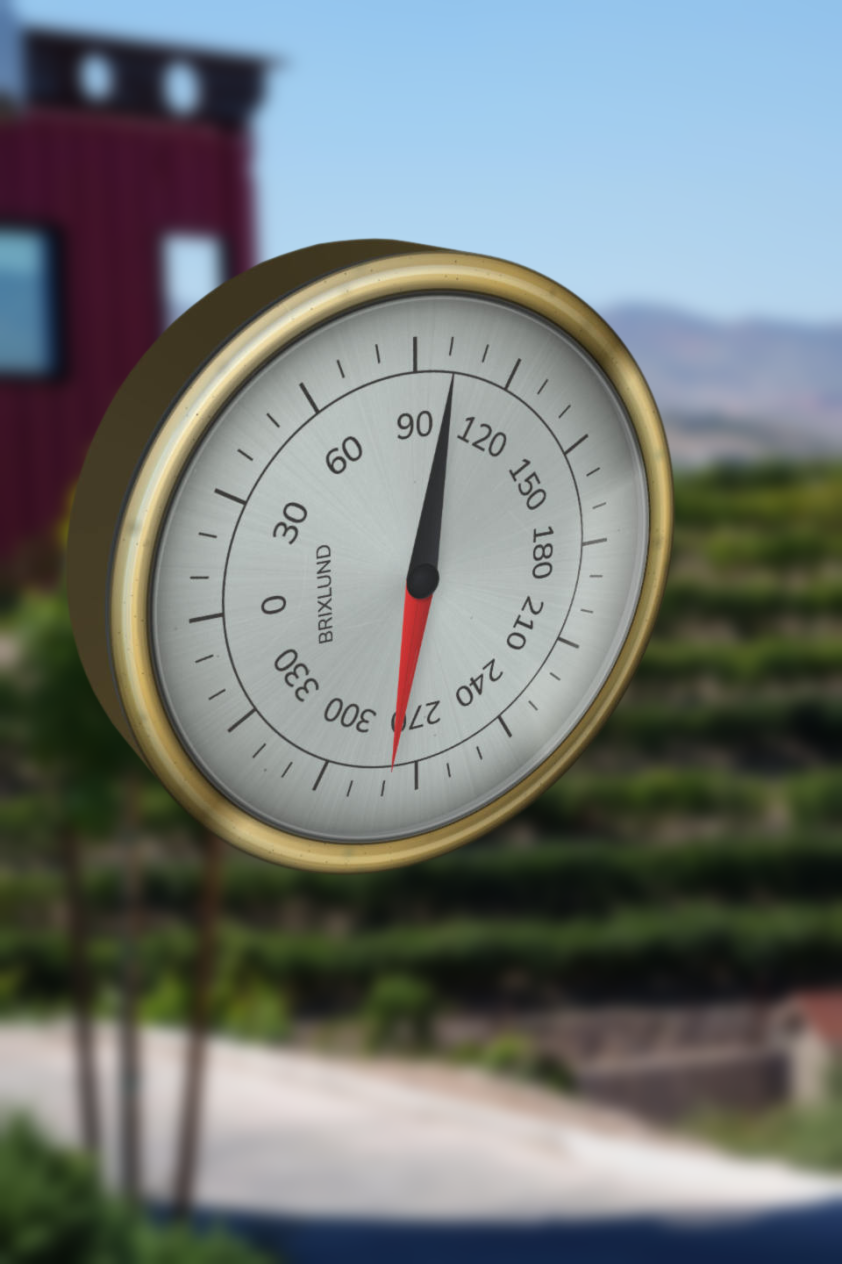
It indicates 280 °
